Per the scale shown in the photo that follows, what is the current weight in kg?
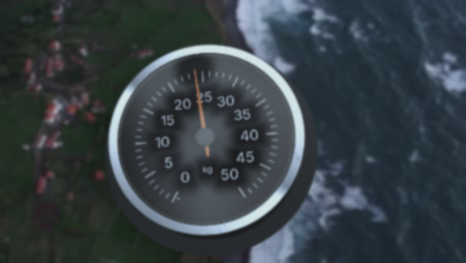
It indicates 24 kg
